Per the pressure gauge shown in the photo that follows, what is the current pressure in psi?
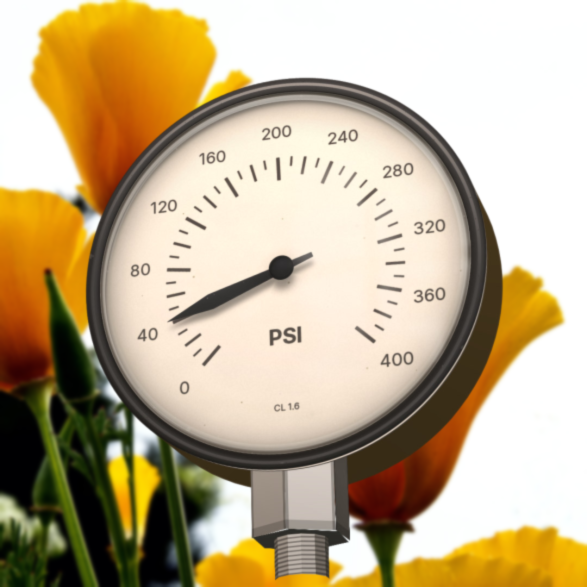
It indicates 40 psi
